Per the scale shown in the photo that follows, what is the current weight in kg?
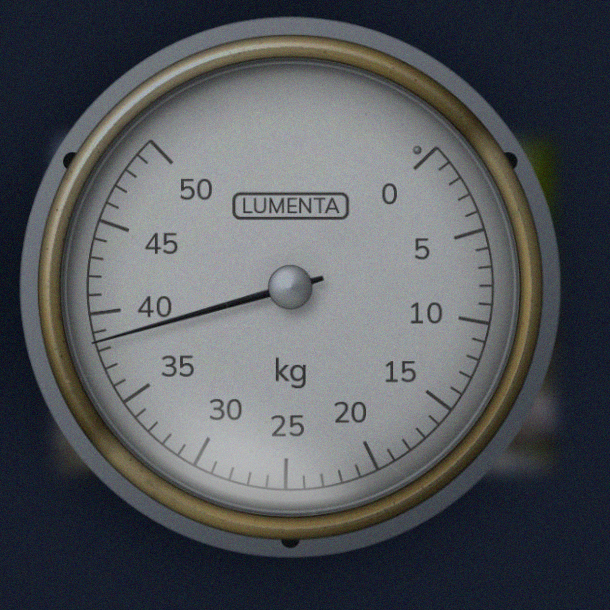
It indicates 38.5 kg
